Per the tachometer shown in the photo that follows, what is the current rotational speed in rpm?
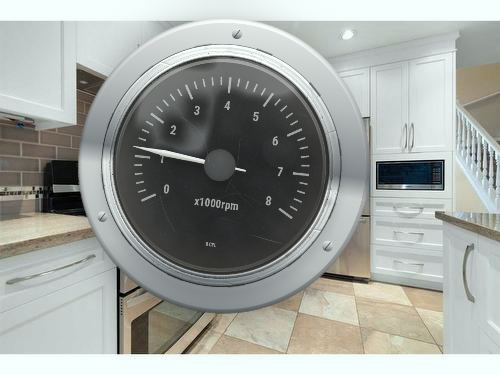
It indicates 1200 rpm
